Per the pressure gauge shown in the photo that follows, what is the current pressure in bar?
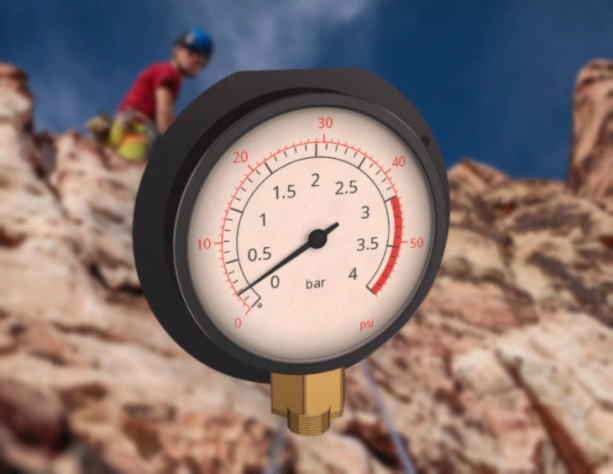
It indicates 0.2 bar
